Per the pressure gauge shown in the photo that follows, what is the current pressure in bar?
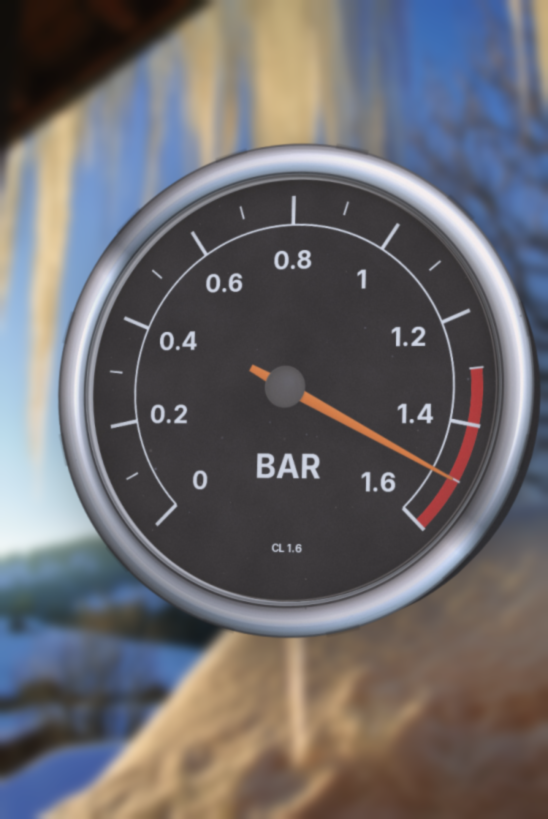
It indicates 1.5 bar
